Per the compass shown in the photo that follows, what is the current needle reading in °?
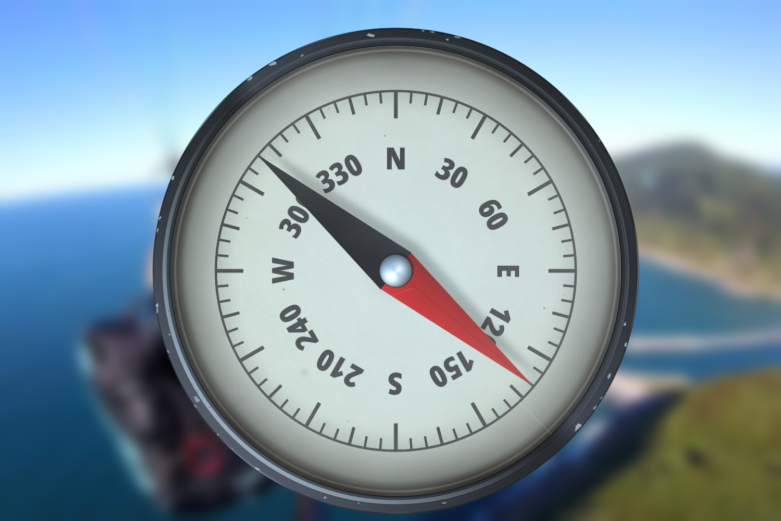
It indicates 130 °
